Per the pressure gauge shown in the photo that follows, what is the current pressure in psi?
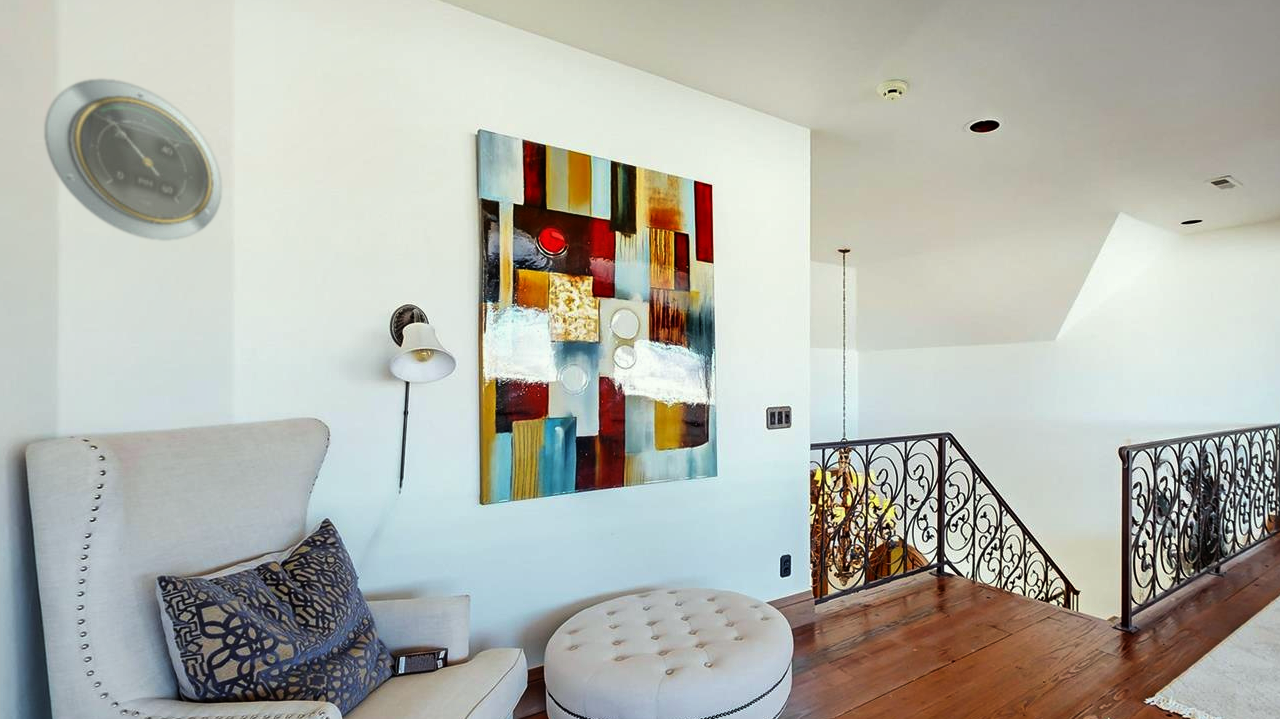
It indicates 20 psi
